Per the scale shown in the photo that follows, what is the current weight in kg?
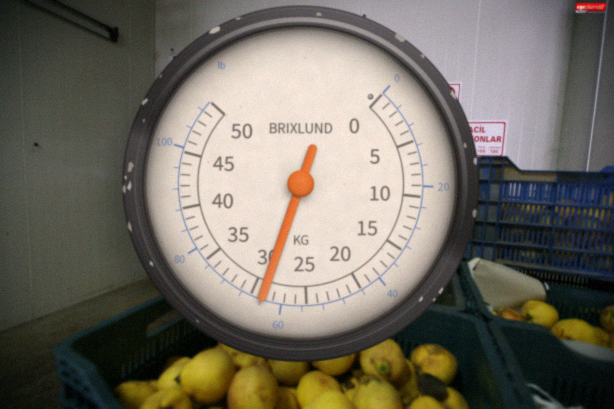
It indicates 29 kg
